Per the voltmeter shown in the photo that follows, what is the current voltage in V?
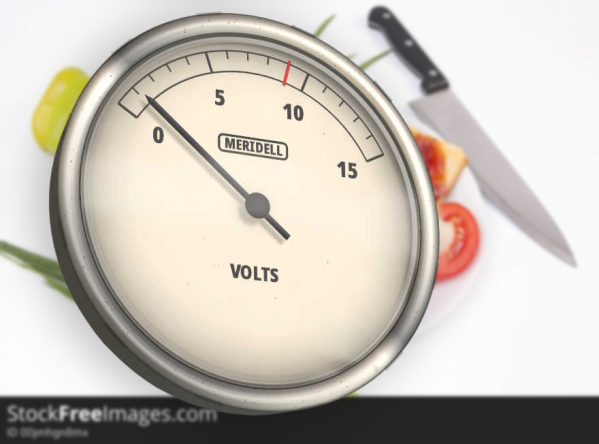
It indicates 1 V
